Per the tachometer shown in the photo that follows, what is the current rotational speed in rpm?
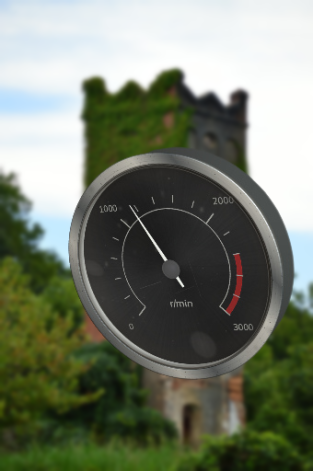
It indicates 1200 rpm
